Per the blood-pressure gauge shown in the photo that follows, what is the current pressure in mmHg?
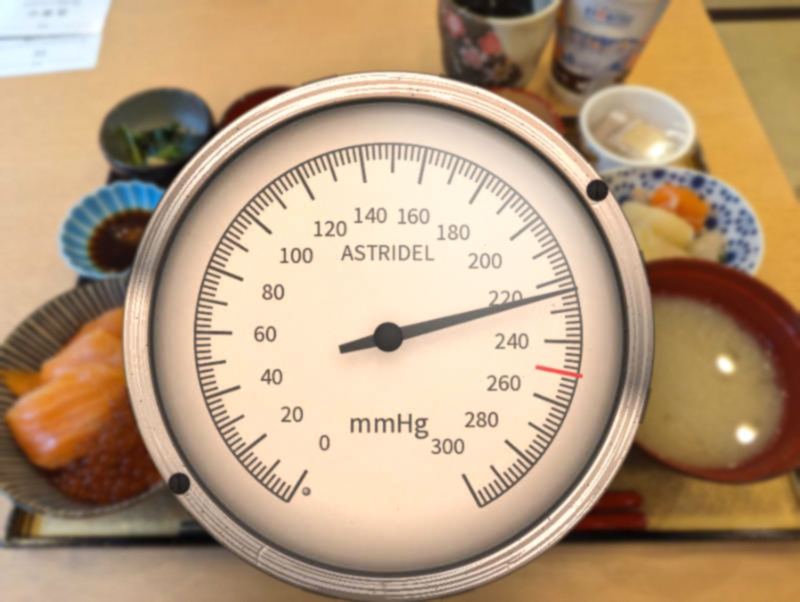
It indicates 224 mmHg
